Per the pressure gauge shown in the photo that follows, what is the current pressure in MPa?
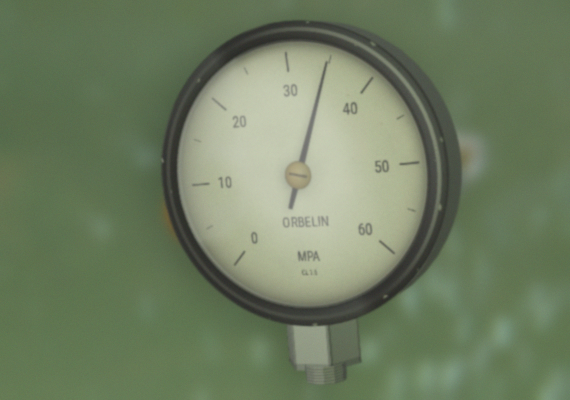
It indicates 35 MPa
